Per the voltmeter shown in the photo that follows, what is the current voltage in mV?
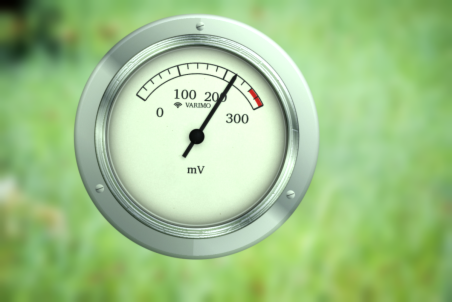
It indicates 220 mV
